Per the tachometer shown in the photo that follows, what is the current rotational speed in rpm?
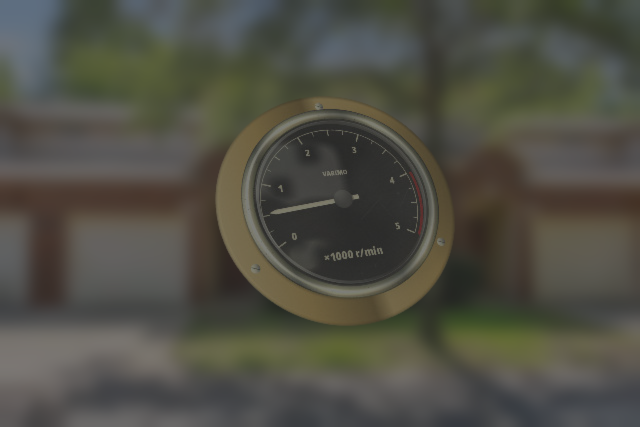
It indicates 500 rpm
